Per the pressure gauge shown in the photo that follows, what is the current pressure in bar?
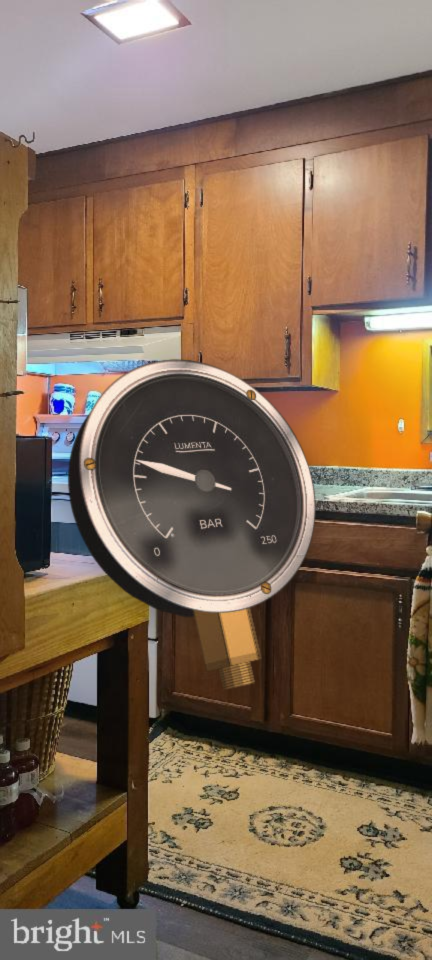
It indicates 60 bar
